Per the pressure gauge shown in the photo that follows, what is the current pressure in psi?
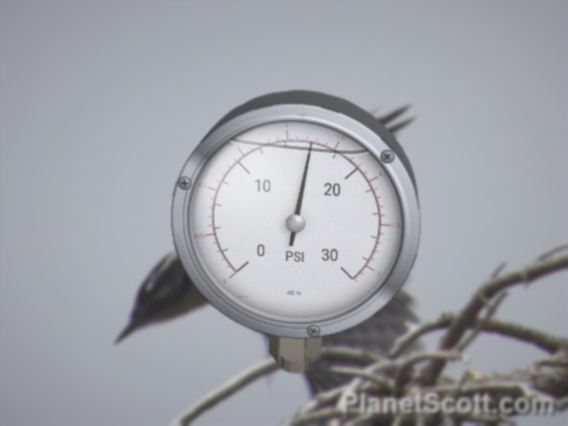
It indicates 16 psi
